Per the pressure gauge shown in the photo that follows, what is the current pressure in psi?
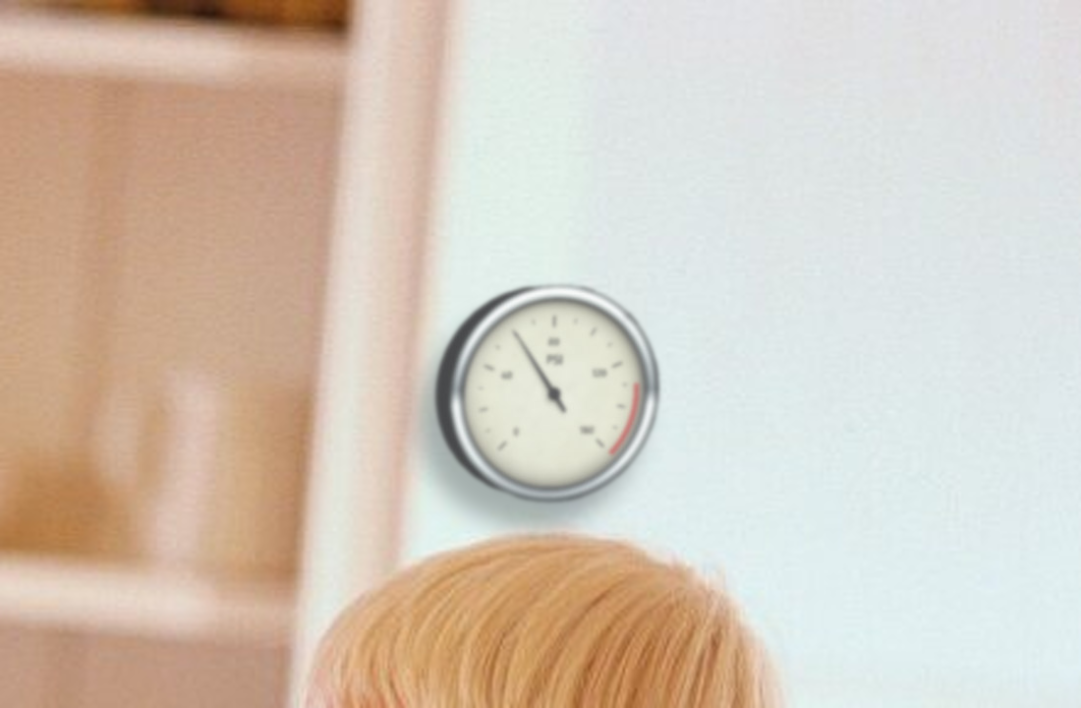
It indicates 60 psi
